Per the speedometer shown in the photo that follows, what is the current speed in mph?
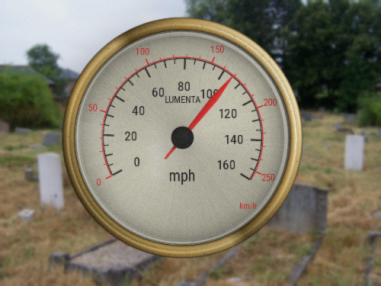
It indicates 105 mph
